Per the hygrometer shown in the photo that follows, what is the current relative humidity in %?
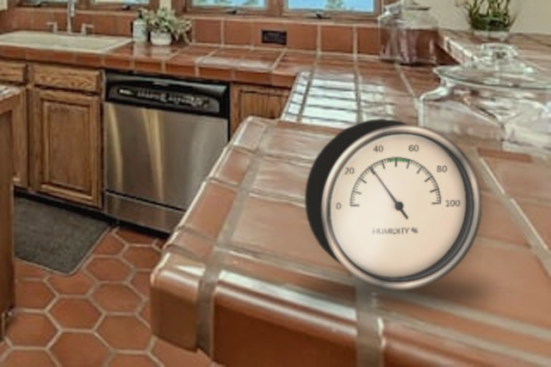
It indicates 30 %
